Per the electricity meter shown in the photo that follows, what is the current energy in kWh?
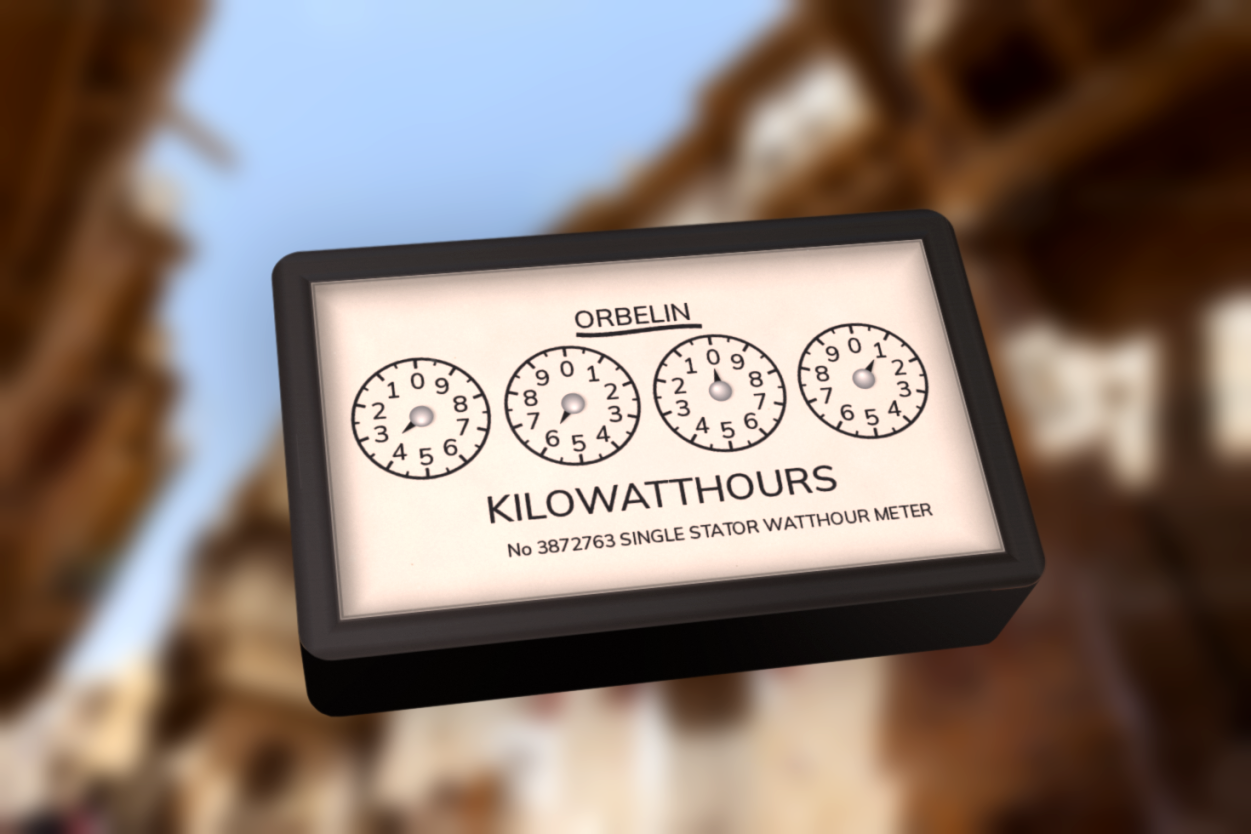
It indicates 3601 kWh
